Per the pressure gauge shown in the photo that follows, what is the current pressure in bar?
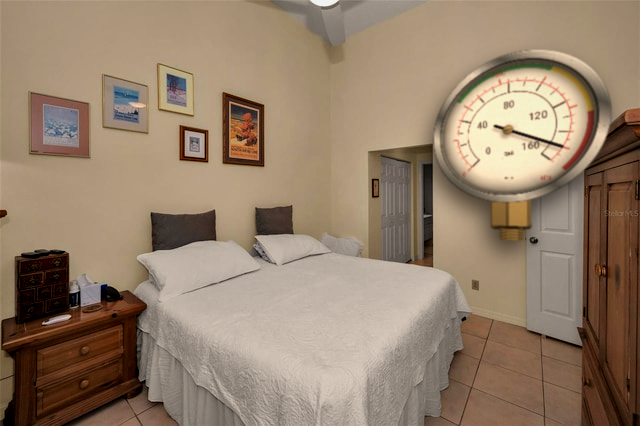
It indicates 150 bar
